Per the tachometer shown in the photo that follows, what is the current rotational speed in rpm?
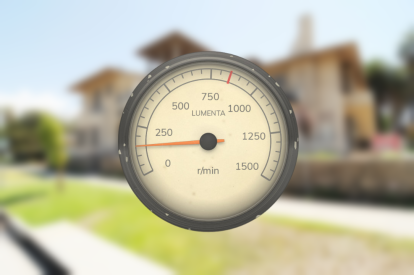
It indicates 150 rpm
